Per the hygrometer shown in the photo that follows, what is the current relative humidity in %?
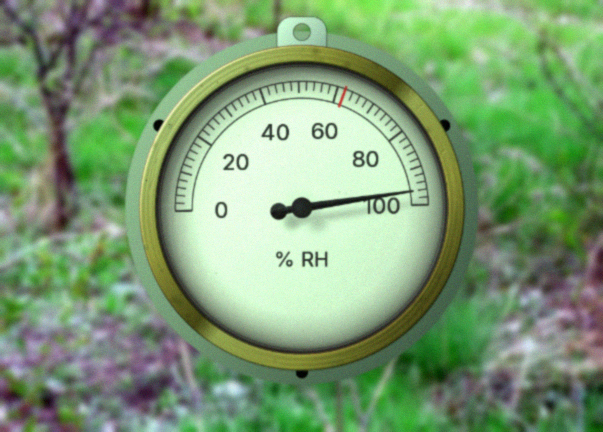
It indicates 96 %
